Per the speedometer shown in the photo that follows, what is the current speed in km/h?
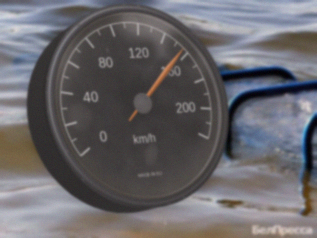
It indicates 155 km/h
